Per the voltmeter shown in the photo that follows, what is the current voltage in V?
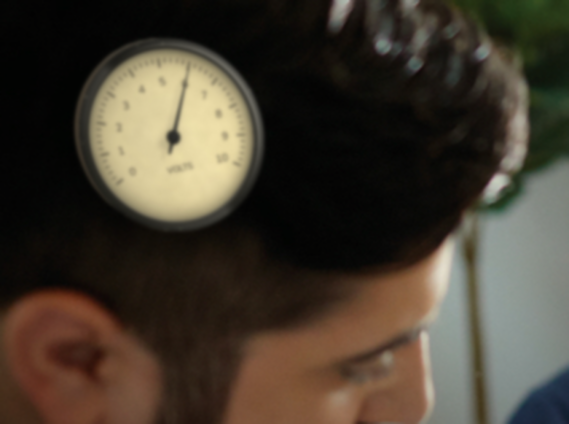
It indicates 6 V
